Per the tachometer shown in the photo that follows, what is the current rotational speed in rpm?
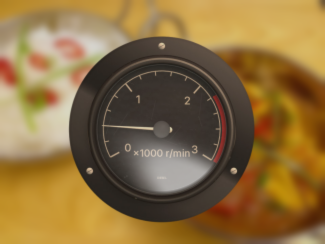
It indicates 400 rpm
